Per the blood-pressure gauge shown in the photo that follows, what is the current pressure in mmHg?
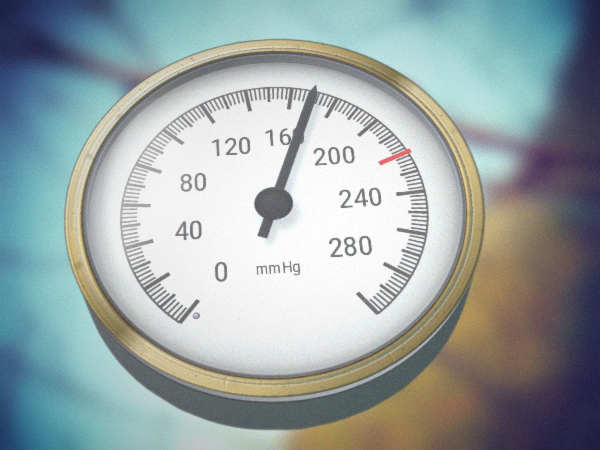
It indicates 170 mmHg
